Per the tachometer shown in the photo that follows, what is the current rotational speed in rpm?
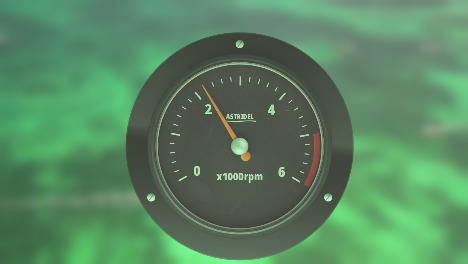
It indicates 2200 rpm
